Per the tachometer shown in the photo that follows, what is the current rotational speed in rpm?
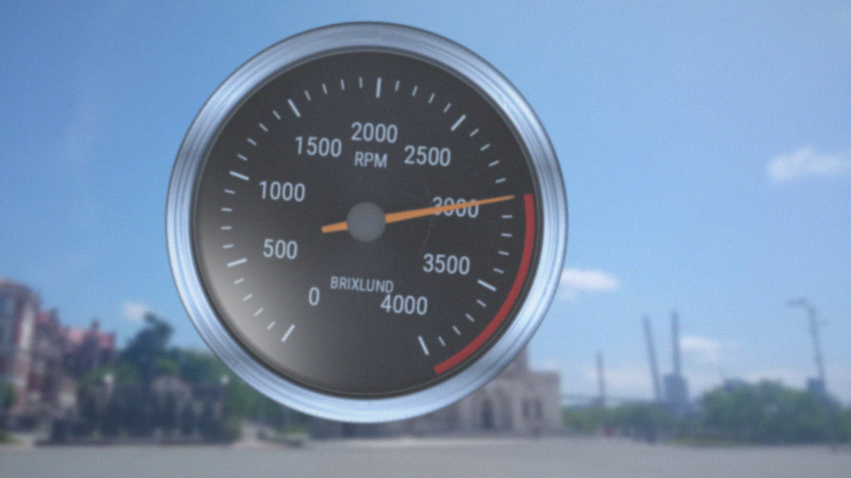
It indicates 3000 rpm
